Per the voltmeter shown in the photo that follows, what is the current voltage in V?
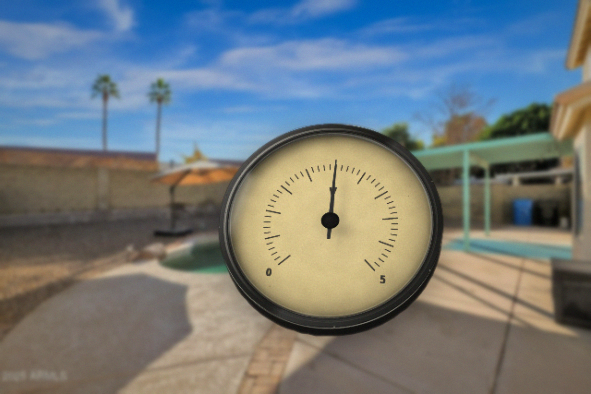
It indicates 2.5 V
